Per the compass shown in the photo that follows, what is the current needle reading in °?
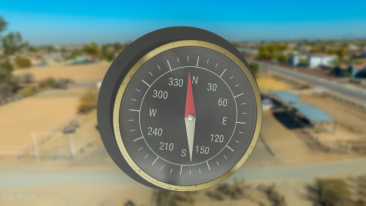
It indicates 350 °
